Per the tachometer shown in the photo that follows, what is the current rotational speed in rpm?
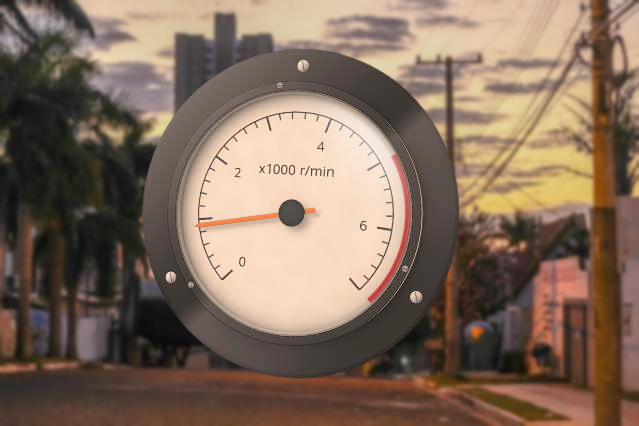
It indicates 900 rpm
